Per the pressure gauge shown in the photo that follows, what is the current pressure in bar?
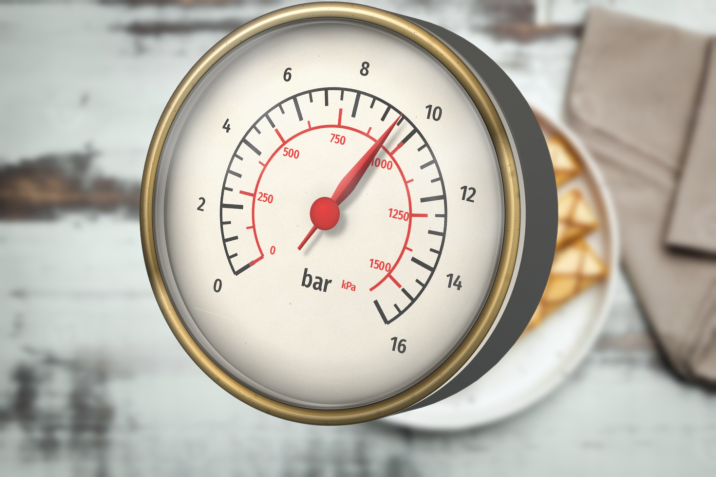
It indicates 9.5 bar
